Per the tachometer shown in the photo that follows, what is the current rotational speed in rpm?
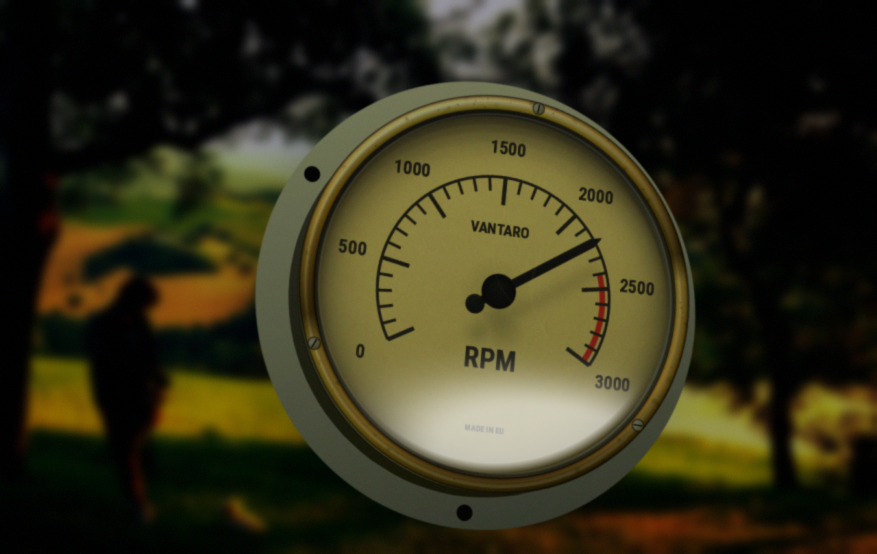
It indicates 2200 rpm
